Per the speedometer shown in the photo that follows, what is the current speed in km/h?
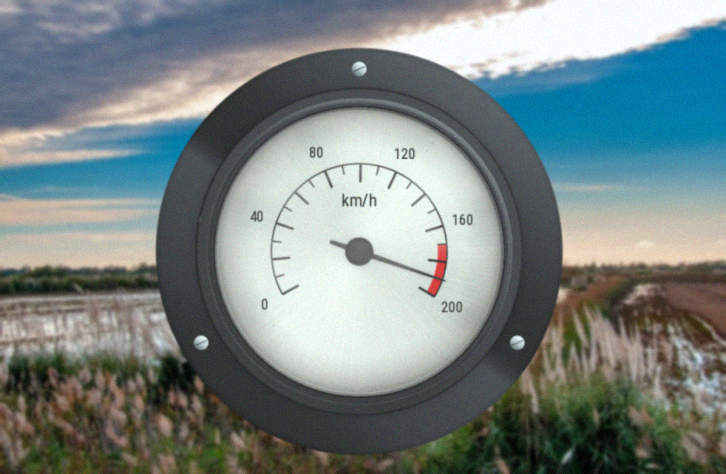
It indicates 190 km/h
